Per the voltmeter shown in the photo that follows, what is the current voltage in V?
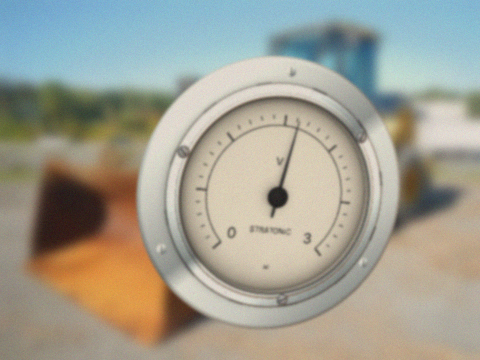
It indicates 1.6 V
